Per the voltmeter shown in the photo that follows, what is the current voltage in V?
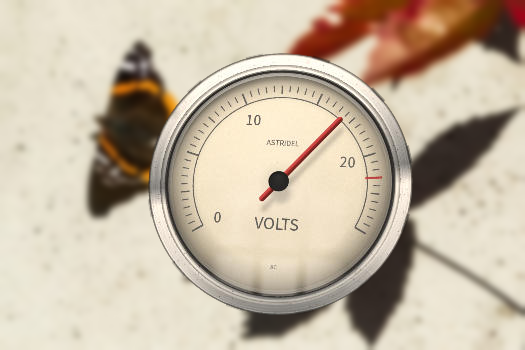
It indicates 17 V
